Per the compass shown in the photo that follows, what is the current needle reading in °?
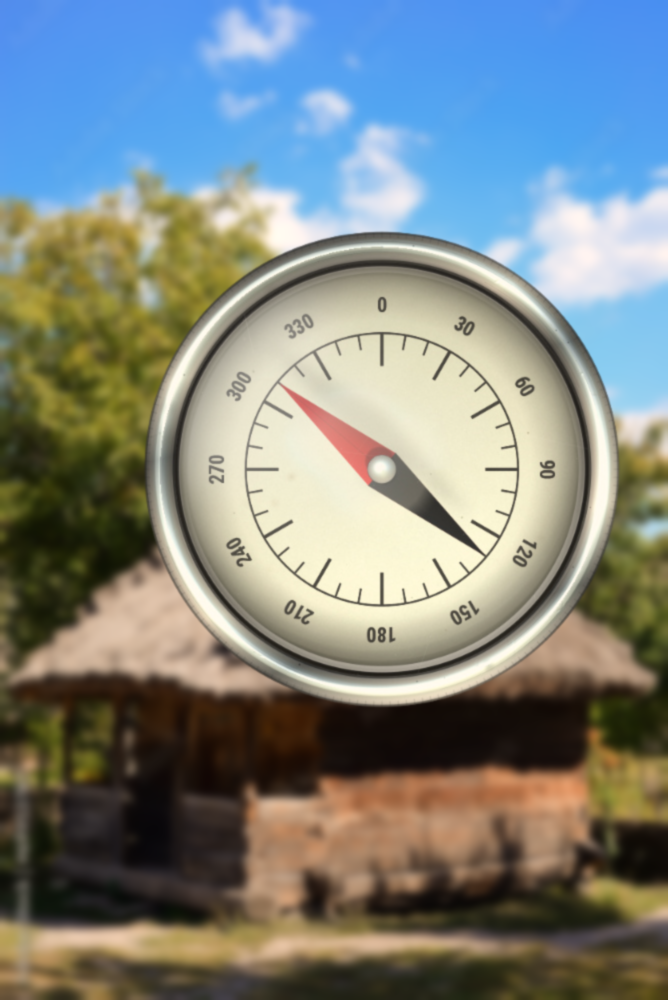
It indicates 310 °
